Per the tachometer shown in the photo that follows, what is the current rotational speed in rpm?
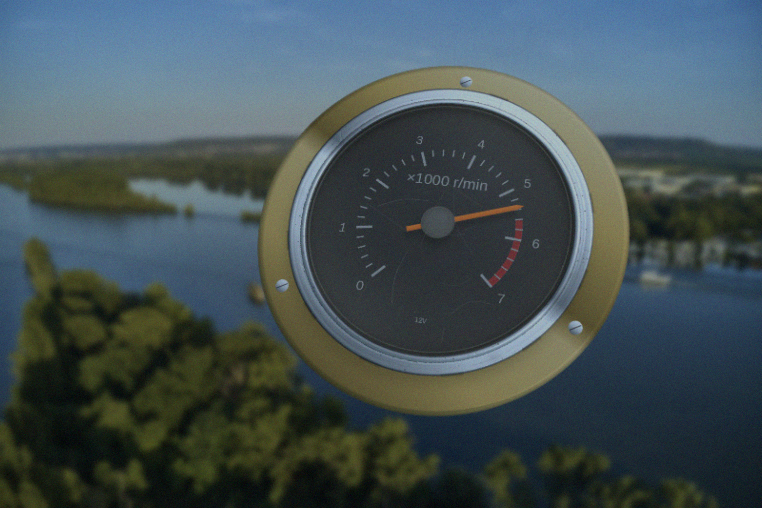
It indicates 5400 rpm
